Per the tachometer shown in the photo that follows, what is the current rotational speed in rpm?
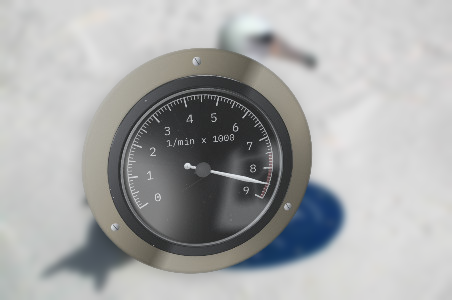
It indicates 8500 rpm
